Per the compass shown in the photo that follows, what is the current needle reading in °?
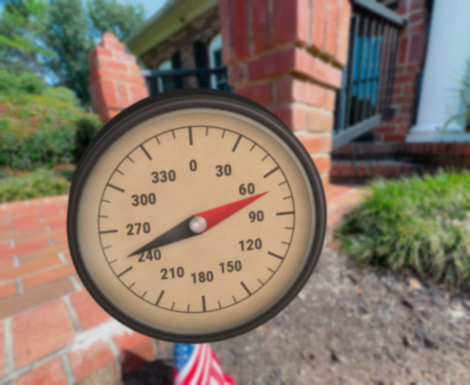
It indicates 70 °
